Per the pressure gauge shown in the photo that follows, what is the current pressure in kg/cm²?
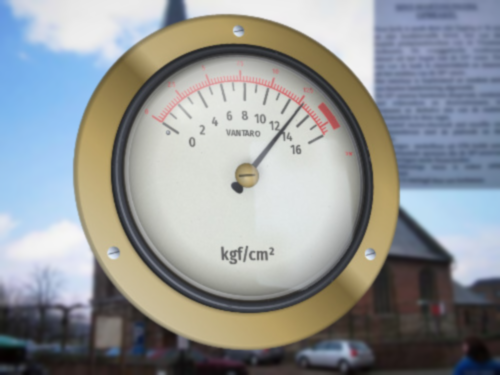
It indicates 13 kg/cm²
